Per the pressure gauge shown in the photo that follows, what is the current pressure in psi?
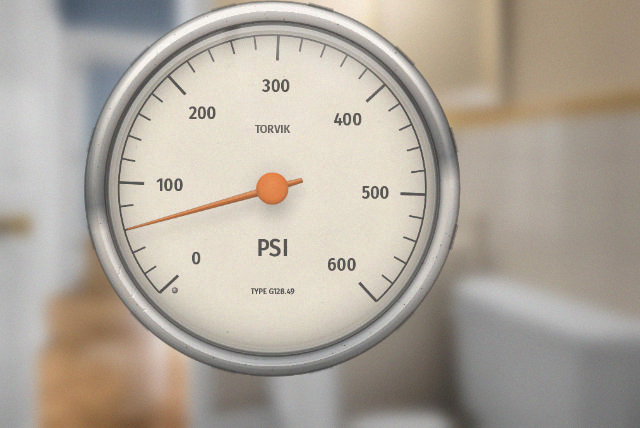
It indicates 60 psi
